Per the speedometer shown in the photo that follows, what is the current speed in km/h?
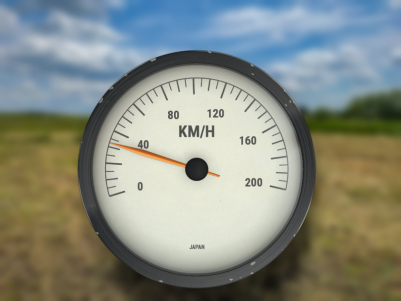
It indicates 32.5 km/h
